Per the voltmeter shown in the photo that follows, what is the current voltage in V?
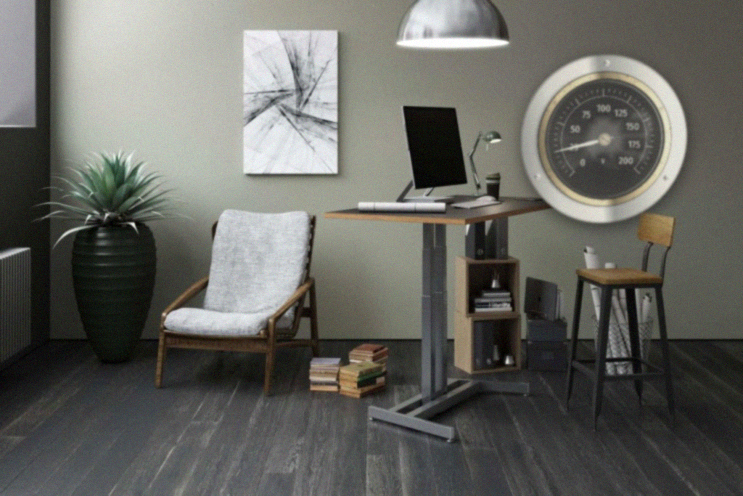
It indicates 25 V
